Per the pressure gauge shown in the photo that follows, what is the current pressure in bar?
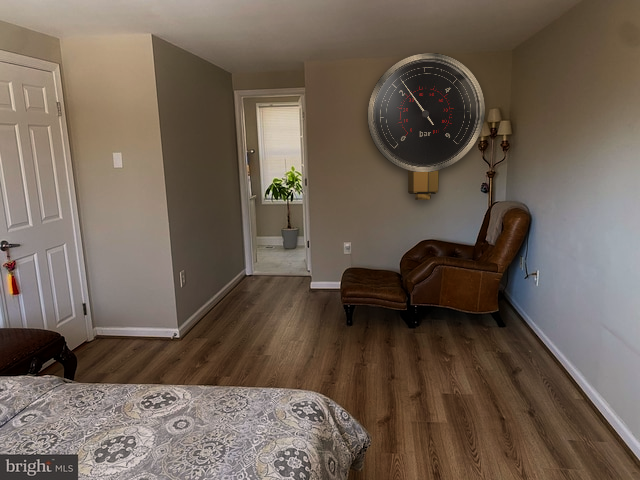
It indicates 2.25 bar
